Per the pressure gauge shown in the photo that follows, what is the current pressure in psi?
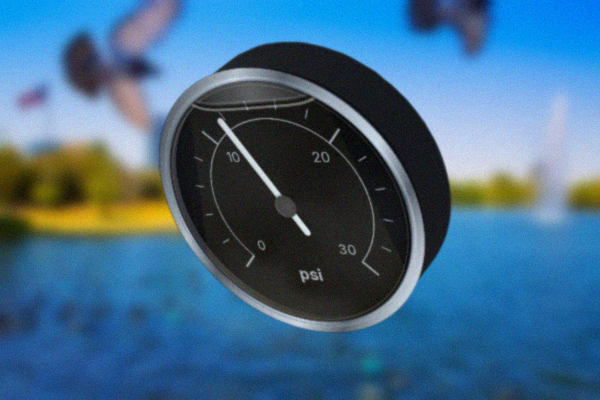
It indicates 12 psi
